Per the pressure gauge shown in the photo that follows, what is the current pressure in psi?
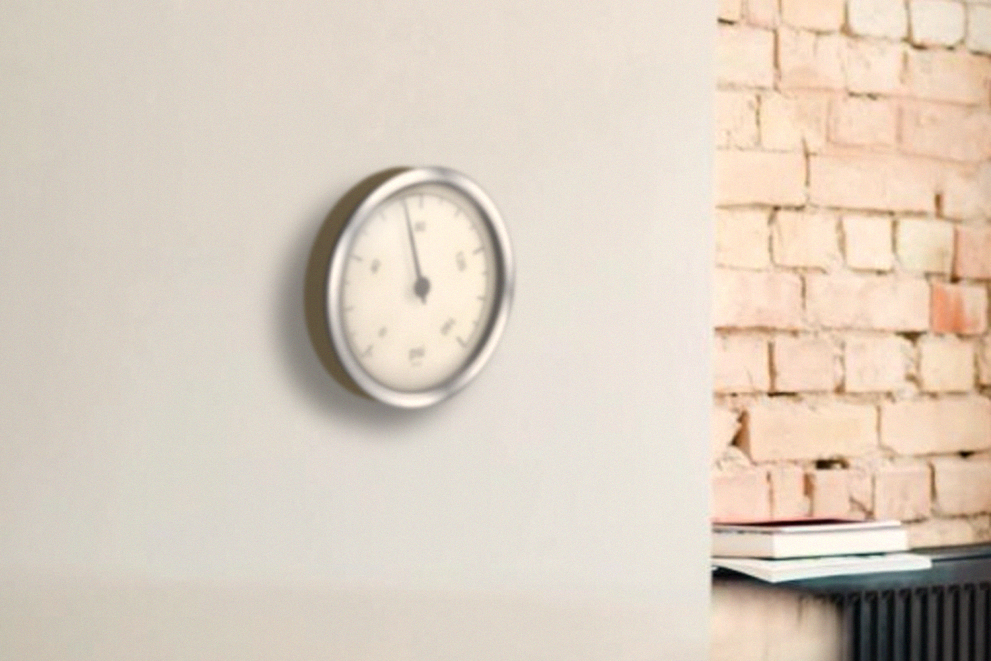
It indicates 70 psi
